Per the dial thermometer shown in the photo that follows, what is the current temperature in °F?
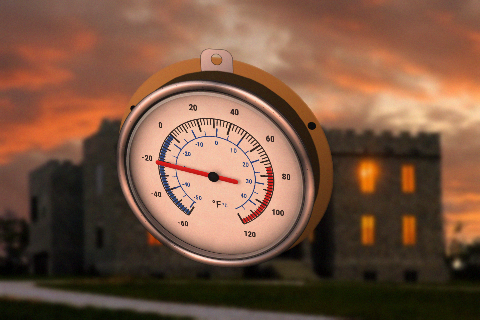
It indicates -20 °F
